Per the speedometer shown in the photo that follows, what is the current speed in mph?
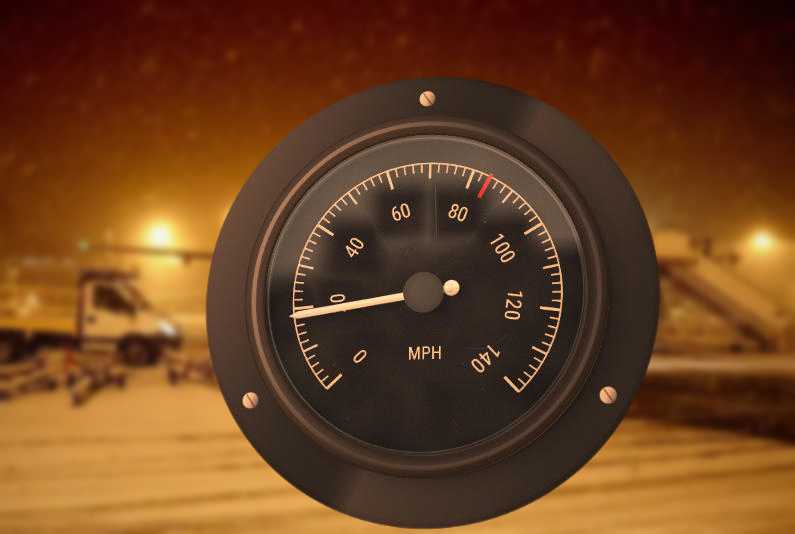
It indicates 18 mph
